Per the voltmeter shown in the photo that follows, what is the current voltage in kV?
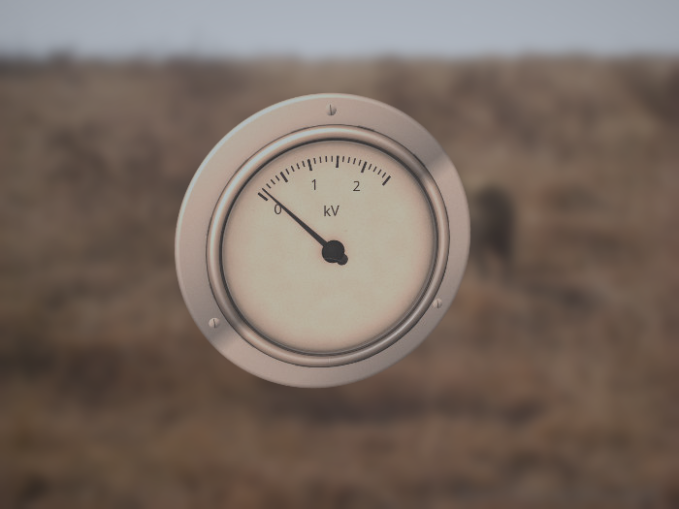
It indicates 0.1 kV
